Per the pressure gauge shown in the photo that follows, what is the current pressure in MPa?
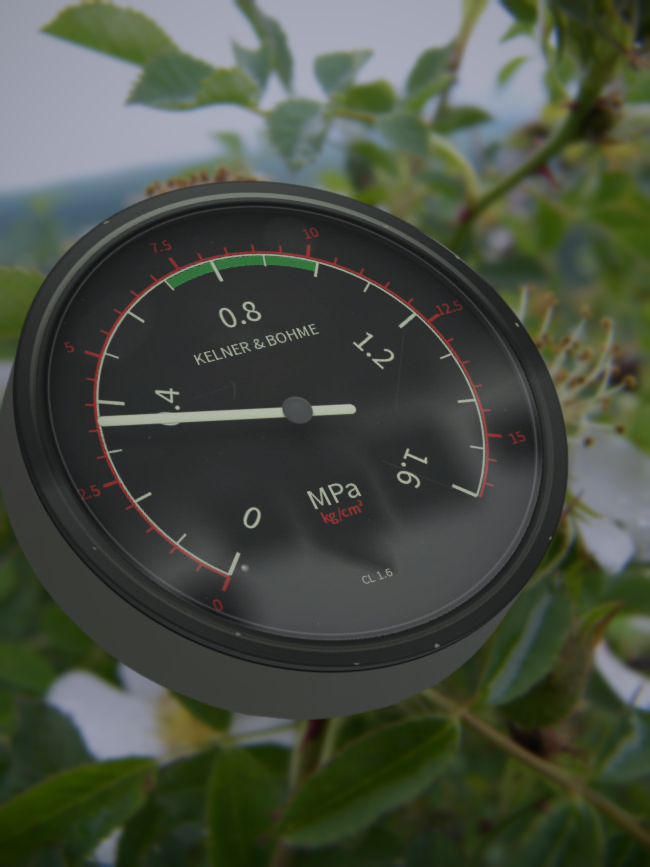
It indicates 0.35 MPa
